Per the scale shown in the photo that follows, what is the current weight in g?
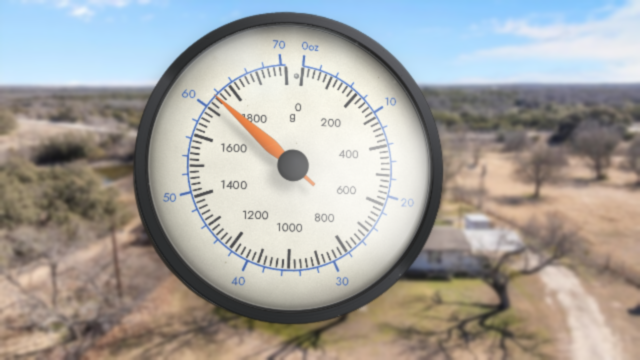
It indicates 1740 g
